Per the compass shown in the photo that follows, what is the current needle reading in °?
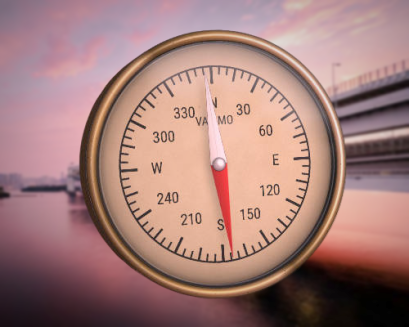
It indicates 175 °
